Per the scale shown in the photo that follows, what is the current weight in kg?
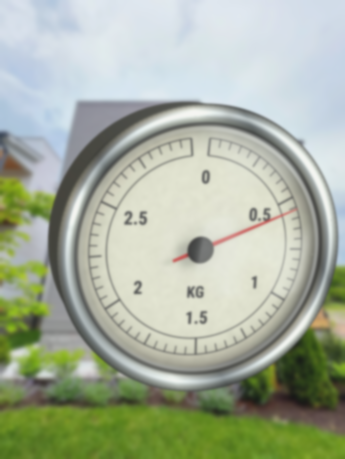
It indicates 0.55 kg
